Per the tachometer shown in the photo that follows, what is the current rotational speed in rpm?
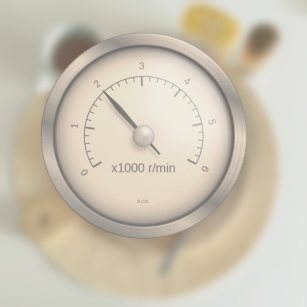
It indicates 2000 rpm
